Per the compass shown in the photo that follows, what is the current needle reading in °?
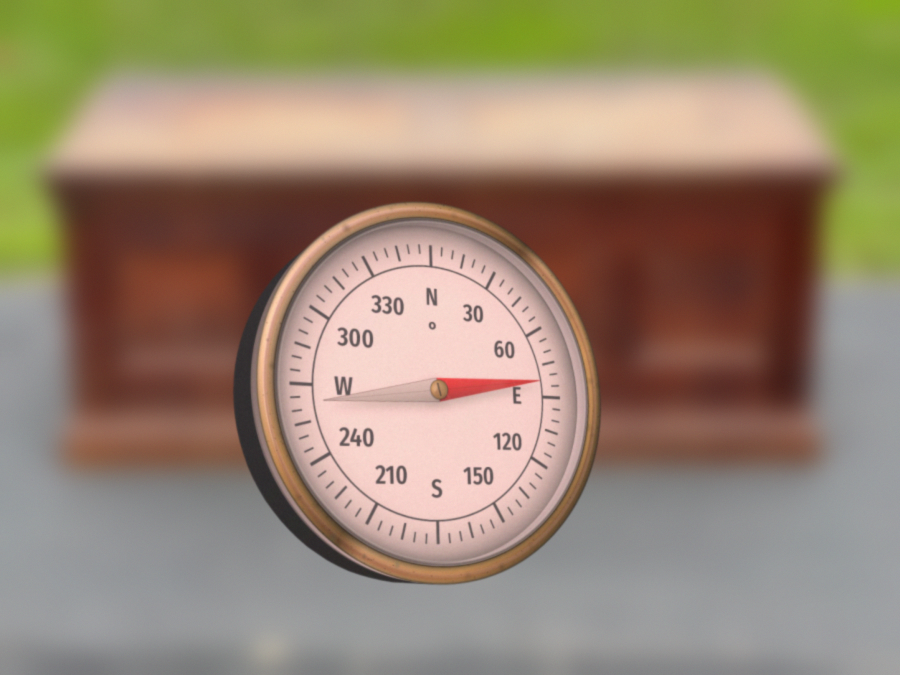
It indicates 82.5 °
